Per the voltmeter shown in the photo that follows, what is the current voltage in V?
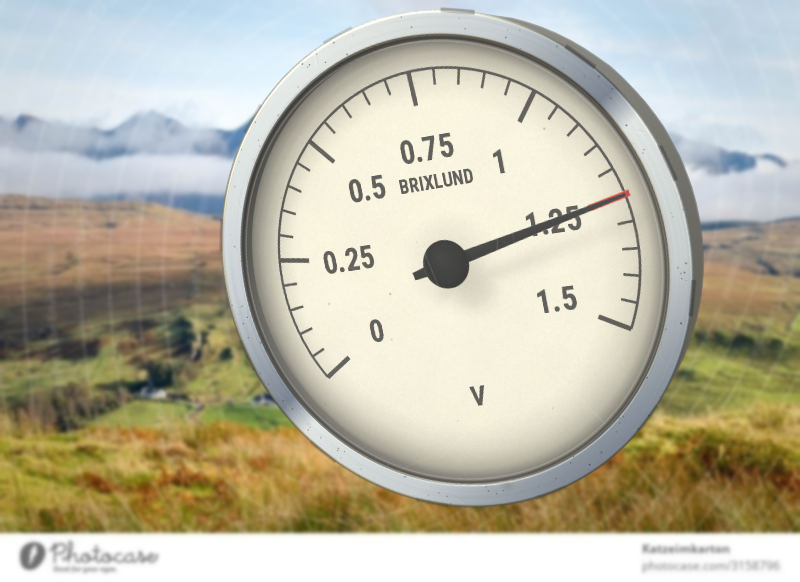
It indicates 1.25 V
